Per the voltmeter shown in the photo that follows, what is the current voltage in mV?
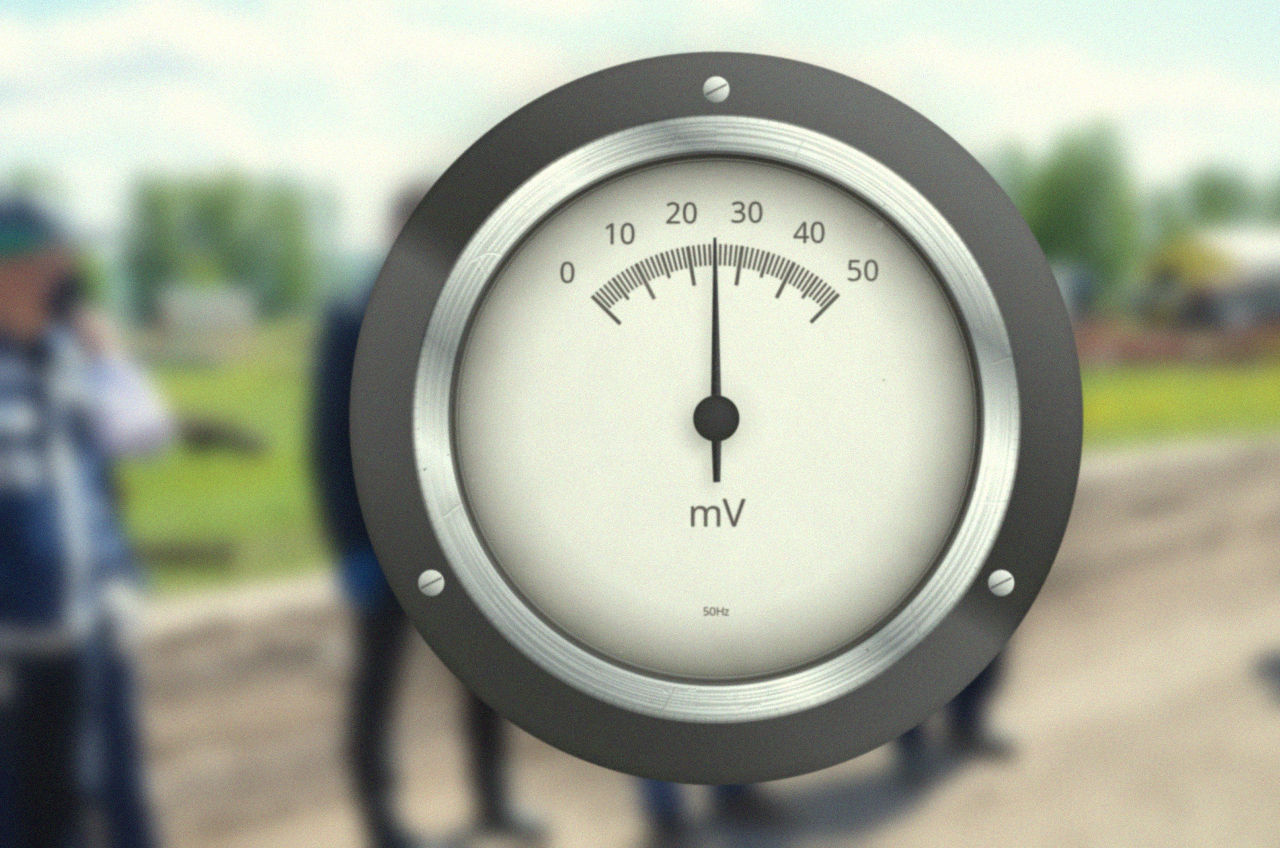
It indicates 25 mV
